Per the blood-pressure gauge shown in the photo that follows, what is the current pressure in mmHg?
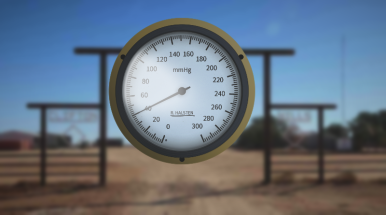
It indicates 40 mmHg
